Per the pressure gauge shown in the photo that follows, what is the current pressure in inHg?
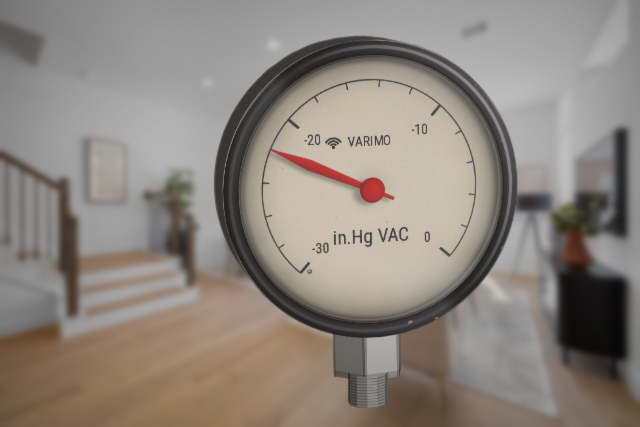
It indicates -22 inHg
